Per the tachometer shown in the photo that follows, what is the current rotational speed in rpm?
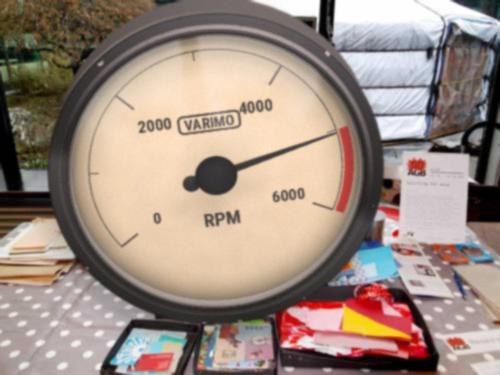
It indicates 5000 rpm
